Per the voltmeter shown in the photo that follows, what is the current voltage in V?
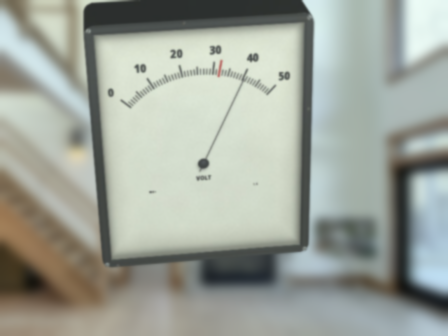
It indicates 40 V
